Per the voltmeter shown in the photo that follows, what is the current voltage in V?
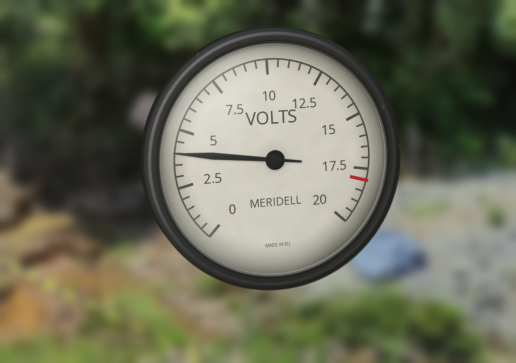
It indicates 4 V
